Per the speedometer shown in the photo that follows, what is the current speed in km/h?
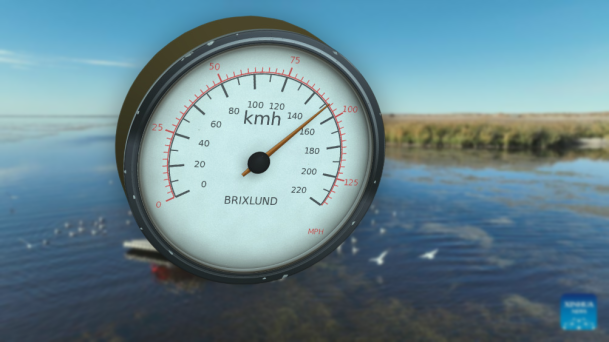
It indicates 150 km/h
